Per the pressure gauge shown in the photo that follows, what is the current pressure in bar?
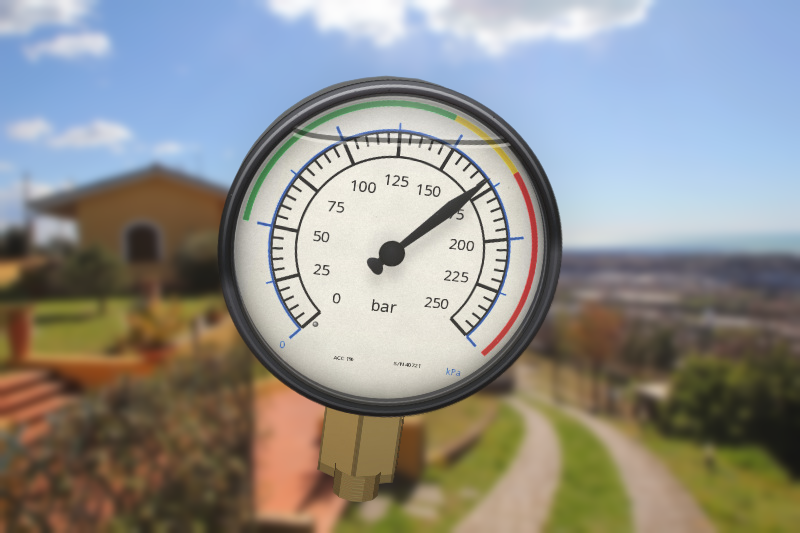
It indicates 170 bar
